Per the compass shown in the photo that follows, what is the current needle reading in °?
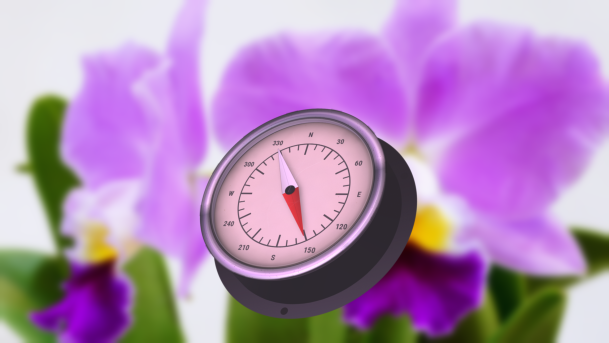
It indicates 150 °
